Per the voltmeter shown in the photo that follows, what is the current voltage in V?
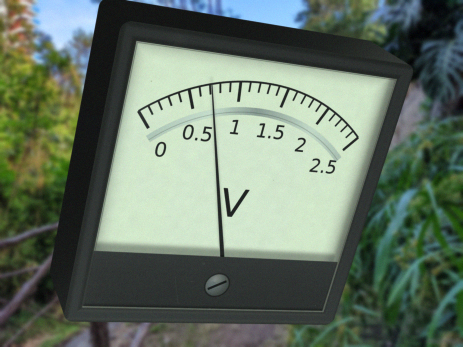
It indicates 0.7 V
